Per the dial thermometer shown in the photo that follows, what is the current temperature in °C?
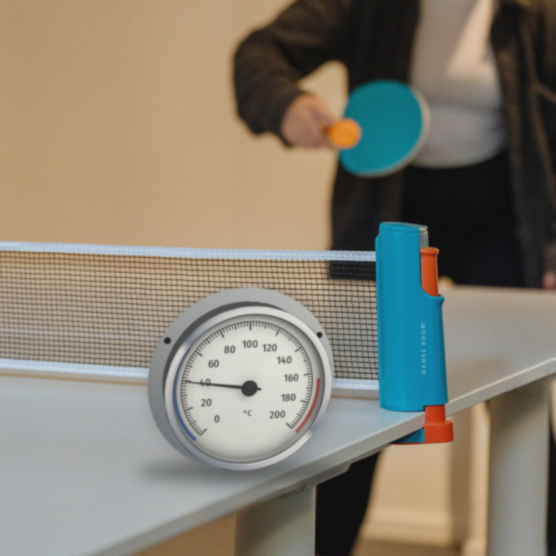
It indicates 40 °C
